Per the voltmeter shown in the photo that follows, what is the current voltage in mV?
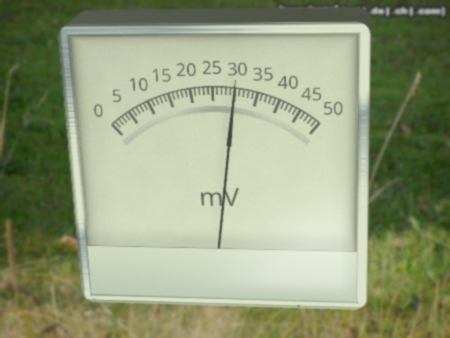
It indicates 30 mV
